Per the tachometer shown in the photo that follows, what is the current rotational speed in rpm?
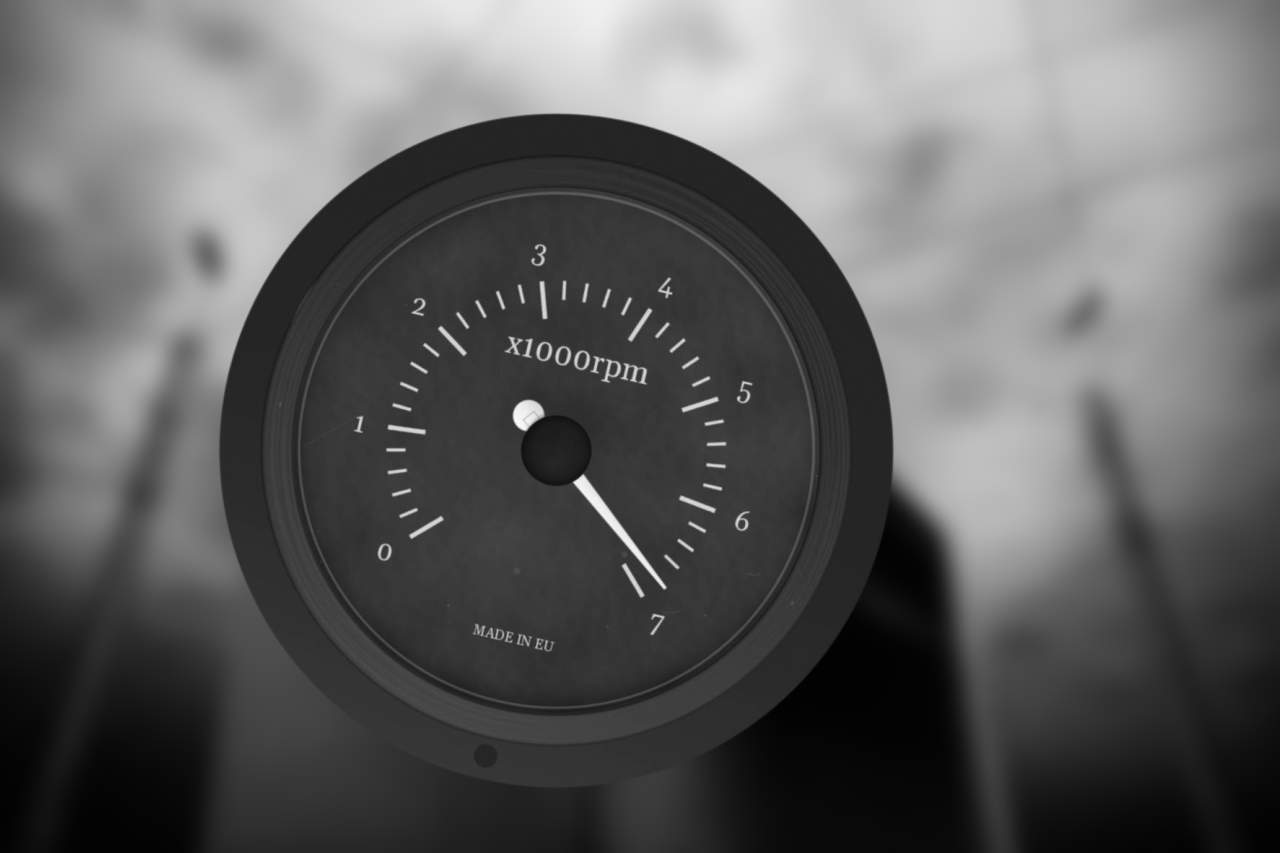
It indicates 6800 rpm
